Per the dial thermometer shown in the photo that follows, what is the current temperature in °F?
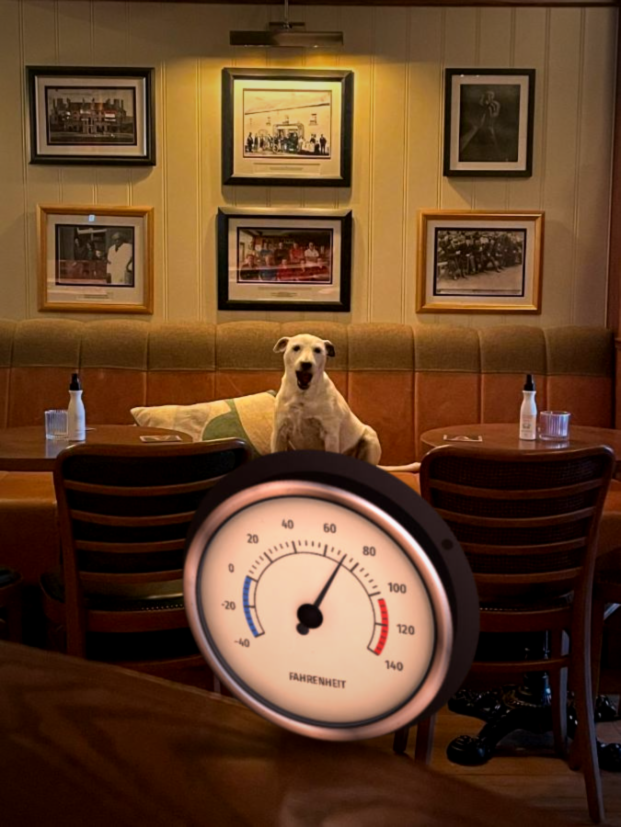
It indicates 72 °F
